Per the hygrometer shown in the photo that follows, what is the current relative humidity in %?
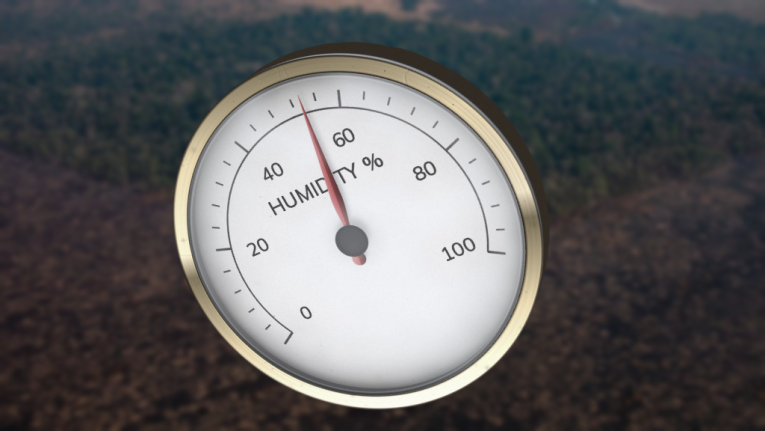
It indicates 54 %
